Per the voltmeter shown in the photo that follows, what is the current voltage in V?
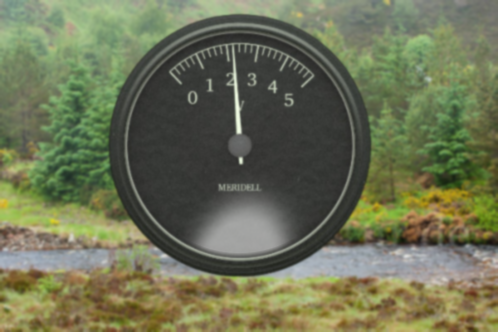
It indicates 2.2 V
